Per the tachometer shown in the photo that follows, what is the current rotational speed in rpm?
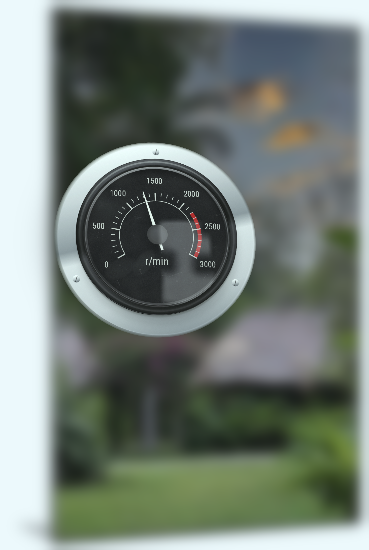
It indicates 1300 rpm
